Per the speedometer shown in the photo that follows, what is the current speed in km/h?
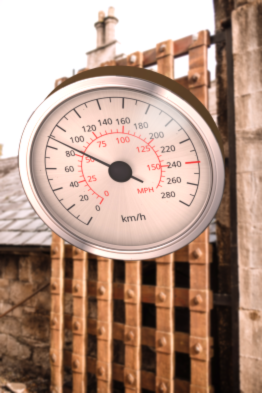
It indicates 90 km/h
